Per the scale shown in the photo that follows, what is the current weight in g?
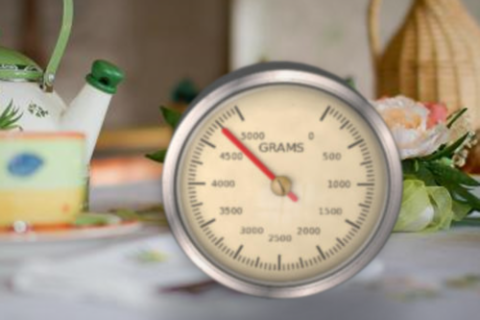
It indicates 4750 g
